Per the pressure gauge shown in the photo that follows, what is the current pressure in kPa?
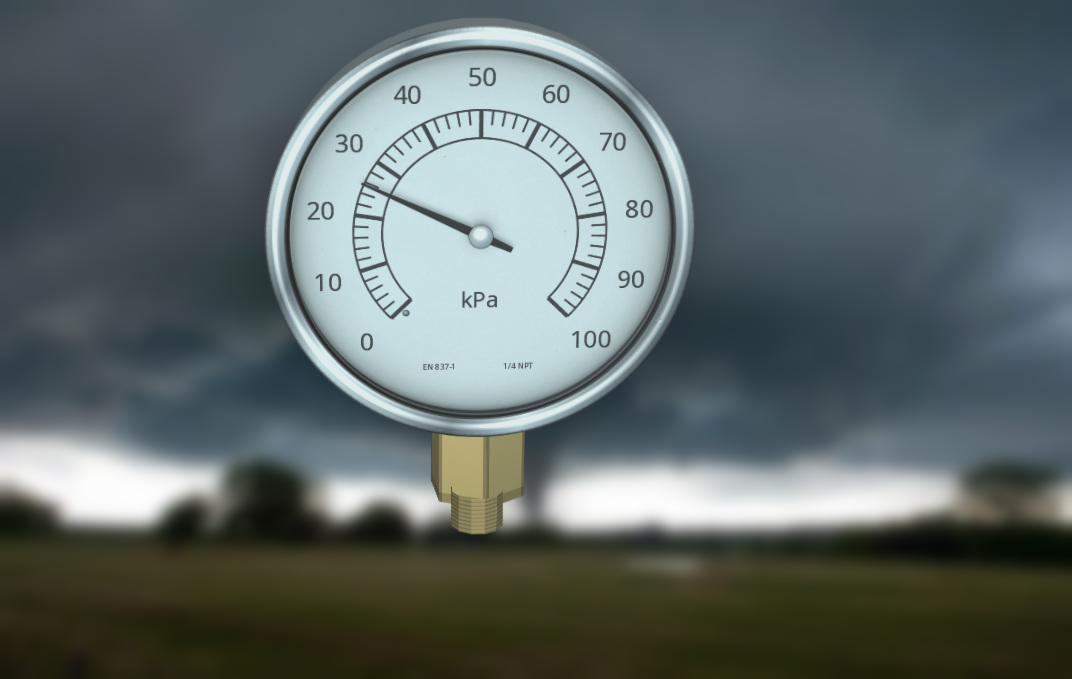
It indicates 26 kPa
